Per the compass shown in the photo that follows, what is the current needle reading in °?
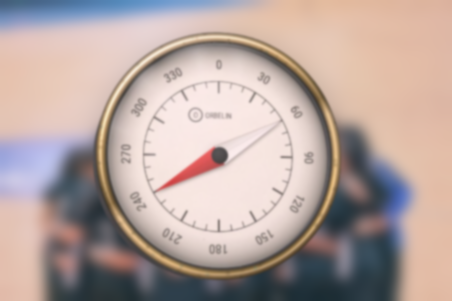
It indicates 240 °
